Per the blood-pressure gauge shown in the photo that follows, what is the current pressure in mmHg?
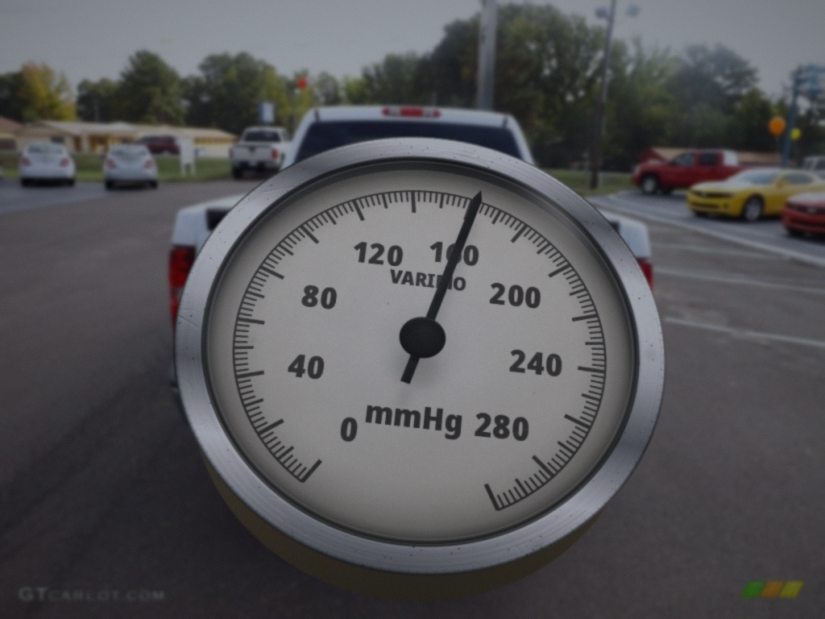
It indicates 162 mmHg
